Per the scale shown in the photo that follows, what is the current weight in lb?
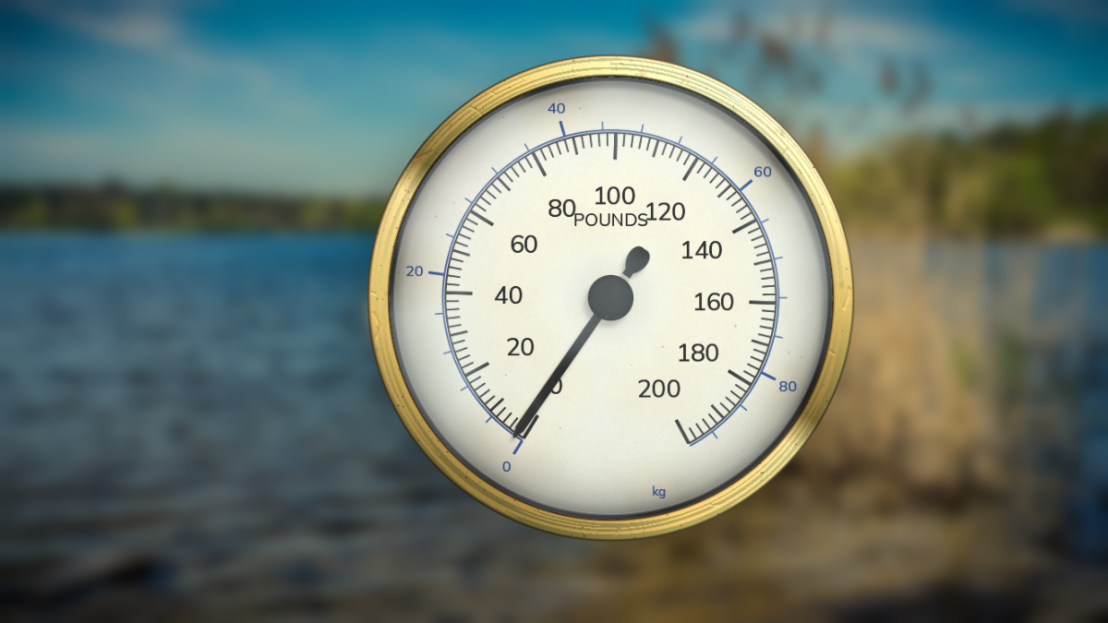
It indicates 2 lb
